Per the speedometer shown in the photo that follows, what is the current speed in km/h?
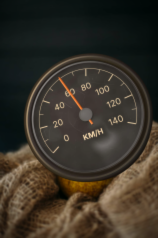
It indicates 60 km/h
